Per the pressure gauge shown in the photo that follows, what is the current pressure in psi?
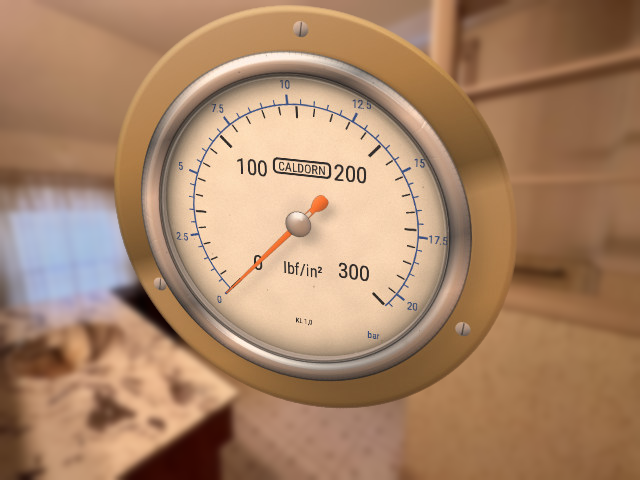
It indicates 0 psi
